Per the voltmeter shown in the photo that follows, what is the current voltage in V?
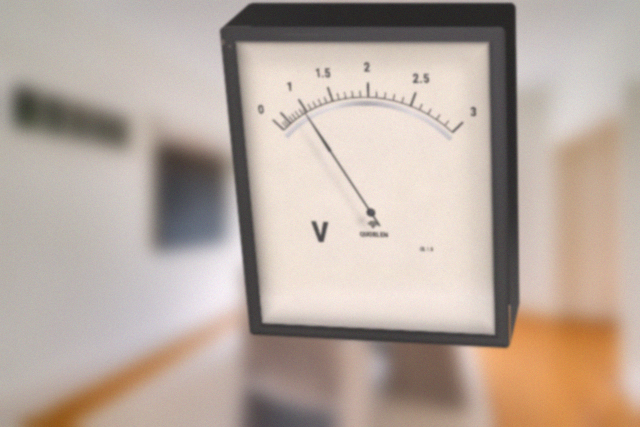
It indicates 1 V
